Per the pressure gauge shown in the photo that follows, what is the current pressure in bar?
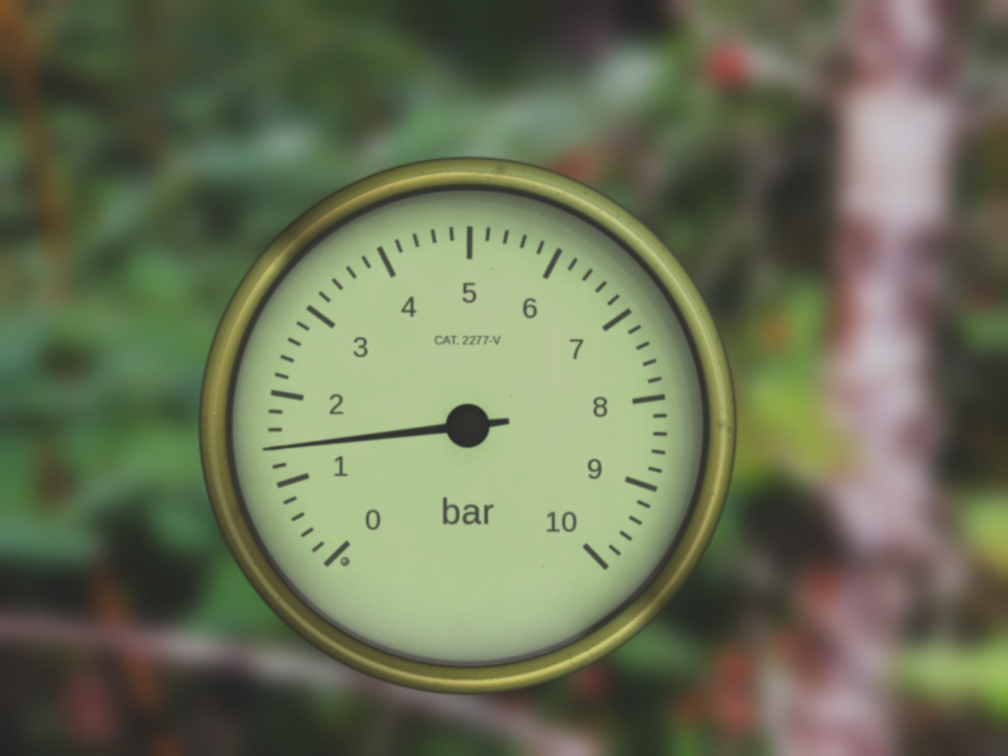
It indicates 1.4 bar
